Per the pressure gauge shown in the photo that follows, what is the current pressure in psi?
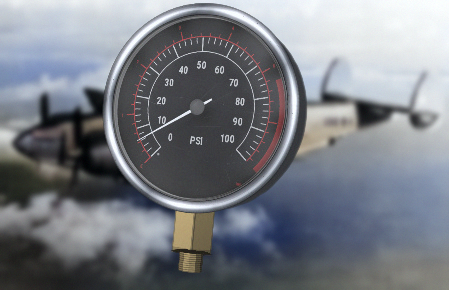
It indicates 6 psi
